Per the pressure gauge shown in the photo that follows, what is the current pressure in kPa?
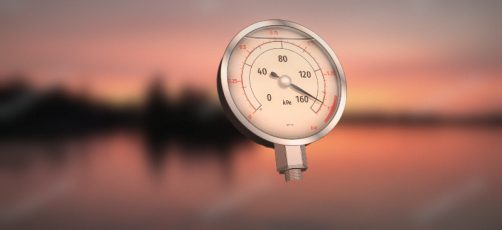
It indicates 150 kPa
